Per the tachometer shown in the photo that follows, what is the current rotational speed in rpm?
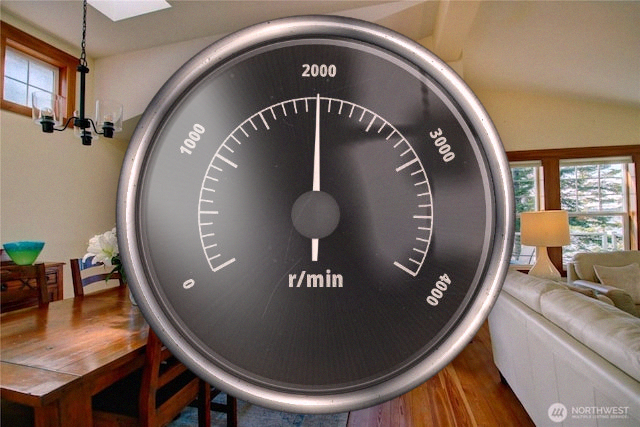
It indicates 2000 rpm
